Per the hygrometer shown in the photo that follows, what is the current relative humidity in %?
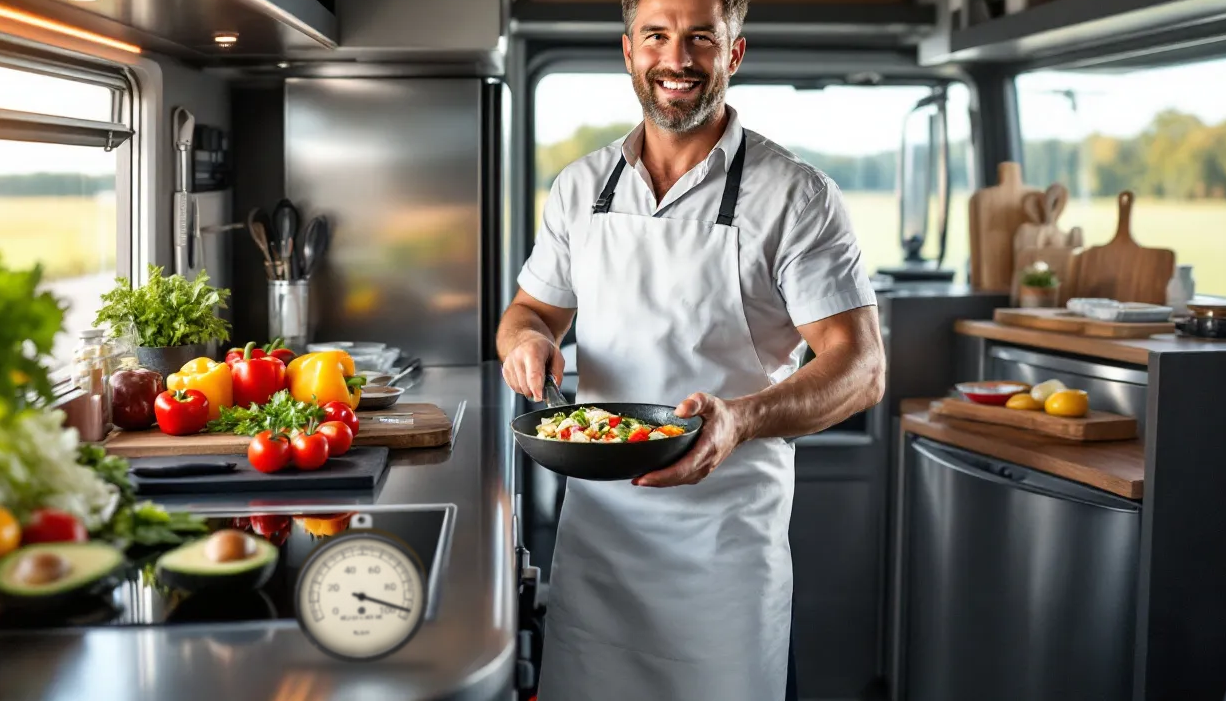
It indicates 95 %
